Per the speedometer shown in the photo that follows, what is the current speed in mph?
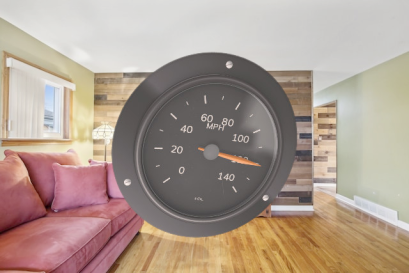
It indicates 120 mph
